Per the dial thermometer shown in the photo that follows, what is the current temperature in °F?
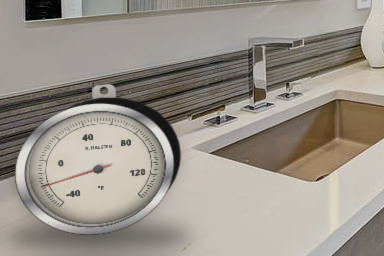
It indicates -20 °F
